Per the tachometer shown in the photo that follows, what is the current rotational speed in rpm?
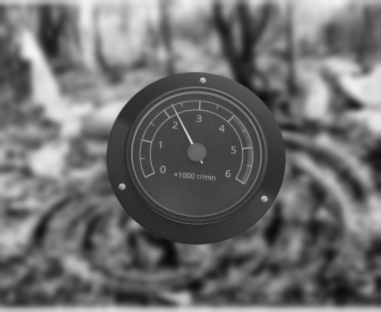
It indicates 2250 rpm
